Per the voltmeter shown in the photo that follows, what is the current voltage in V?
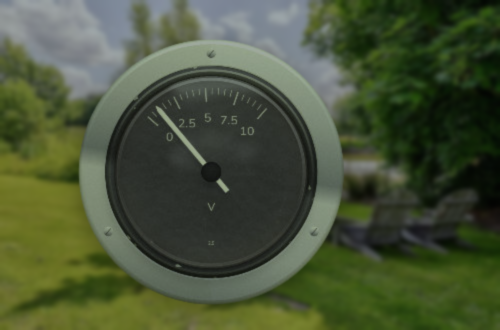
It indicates 1 V
